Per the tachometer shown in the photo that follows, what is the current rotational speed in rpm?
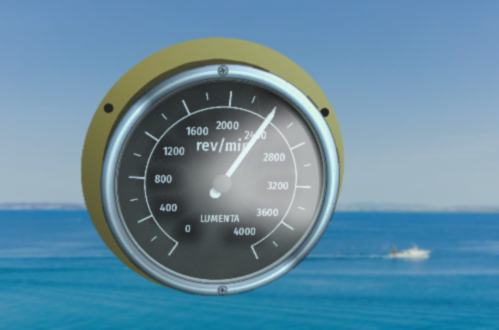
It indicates 2400 rpm
